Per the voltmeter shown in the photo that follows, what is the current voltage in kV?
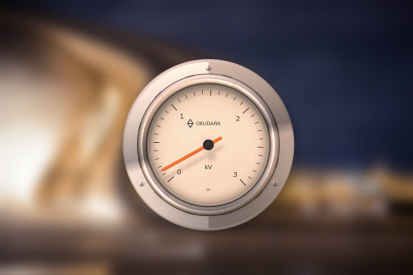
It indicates 0.15 kV
